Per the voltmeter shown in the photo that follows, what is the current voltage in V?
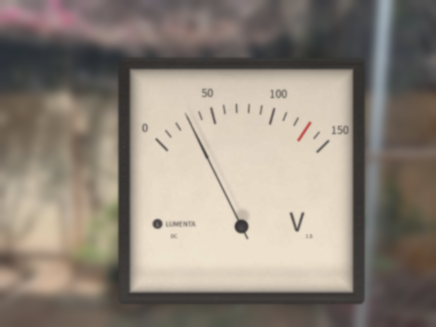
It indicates 30 V
